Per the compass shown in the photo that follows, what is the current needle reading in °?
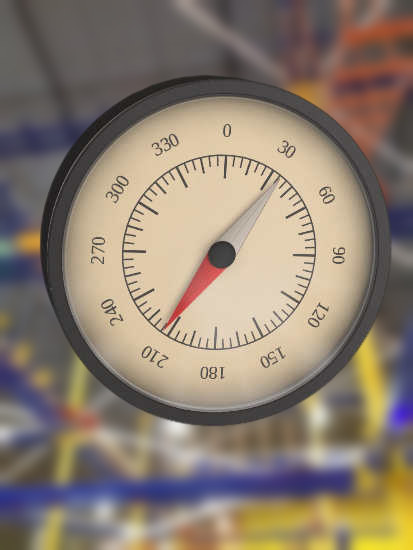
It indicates 215 °
